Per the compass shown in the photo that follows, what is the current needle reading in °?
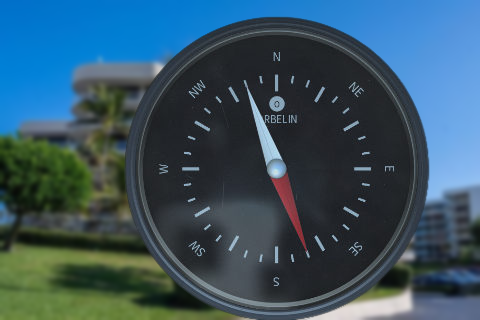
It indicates 160 °
